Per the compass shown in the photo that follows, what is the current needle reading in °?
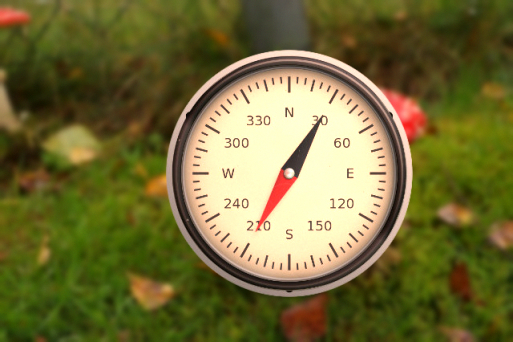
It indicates 210 °
